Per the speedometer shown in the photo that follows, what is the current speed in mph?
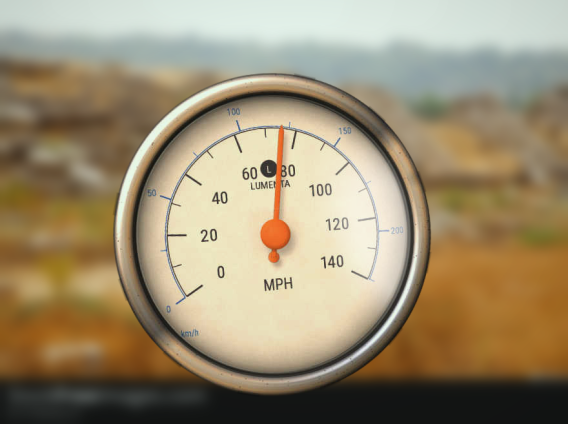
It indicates 75 mph
